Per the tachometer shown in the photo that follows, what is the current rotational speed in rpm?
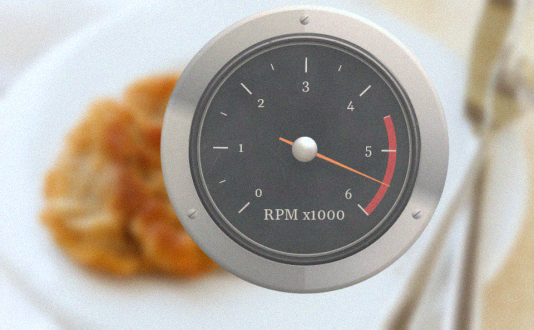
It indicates 5500 rpm
